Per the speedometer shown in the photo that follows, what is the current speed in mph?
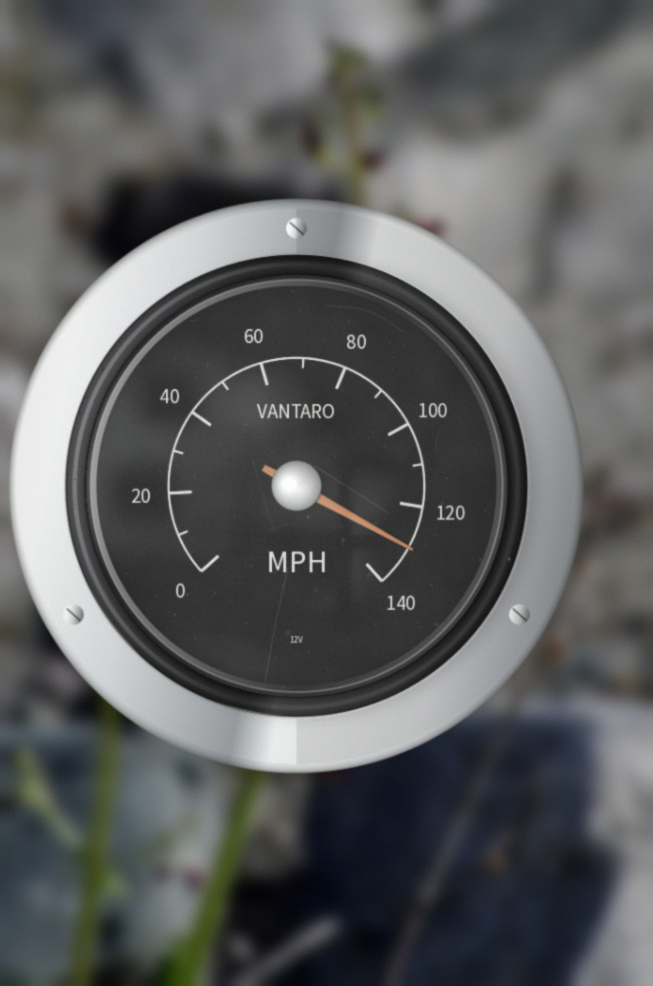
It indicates 130 mph
